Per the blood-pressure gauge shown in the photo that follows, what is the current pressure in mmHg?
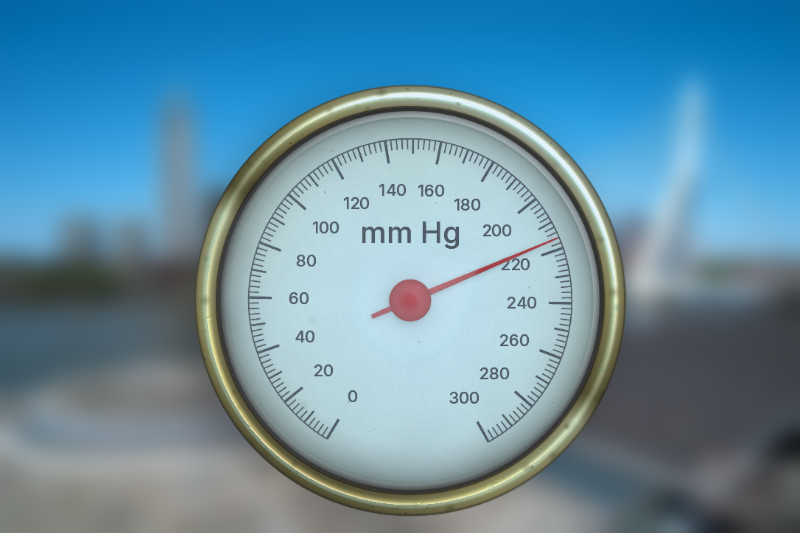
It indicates 216 mmHg
